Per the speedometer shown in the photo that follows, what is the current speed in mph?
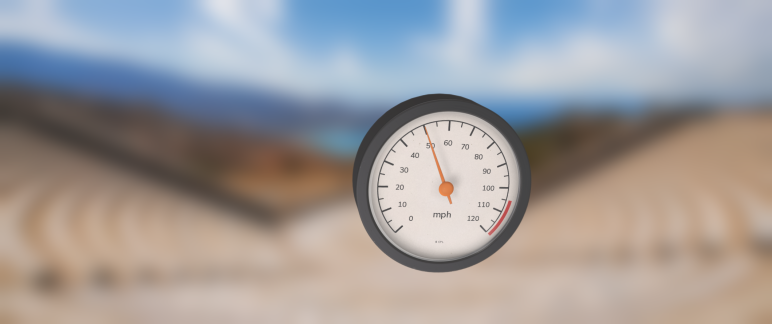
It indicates 50 mph
